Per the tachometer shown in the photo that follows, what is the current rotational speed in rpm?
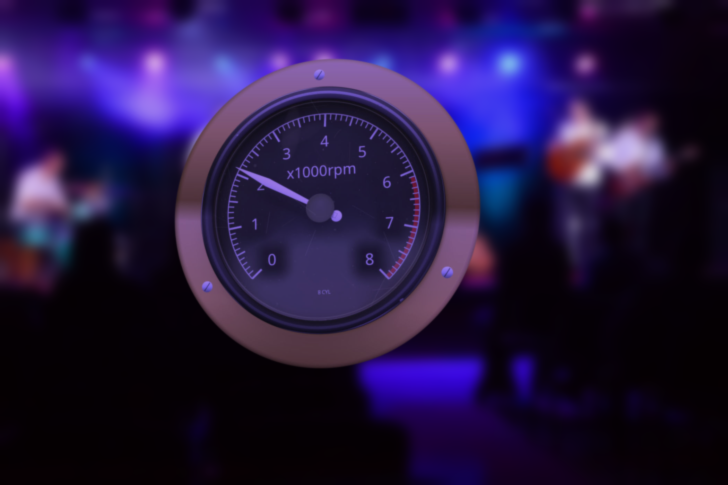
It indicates 2100 rpm
